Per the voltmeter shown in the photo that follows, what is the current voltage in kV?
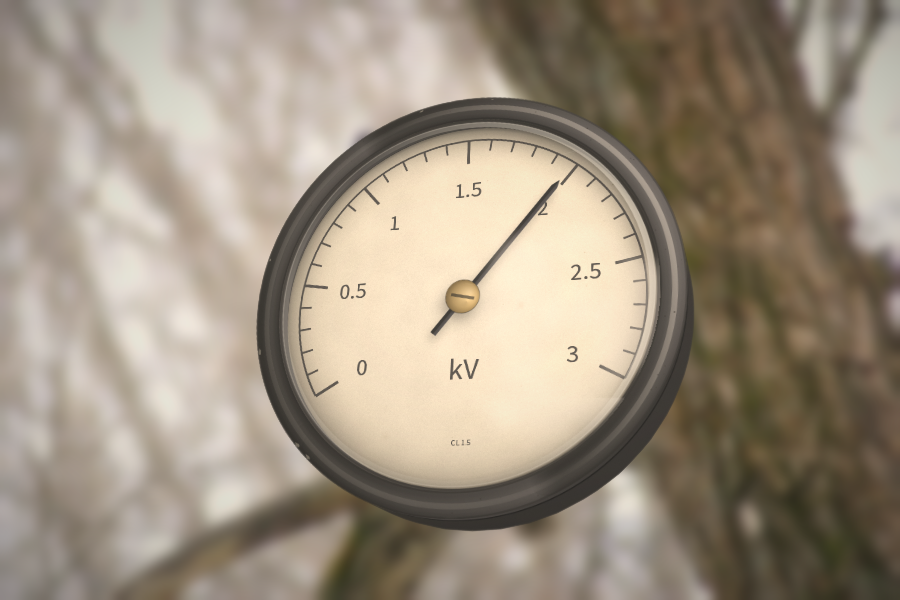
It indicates 2 kV
